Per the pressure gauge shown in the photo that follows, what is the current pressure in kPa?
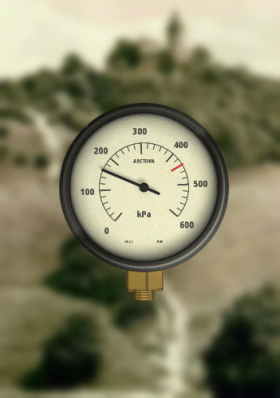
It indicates 160 kPa
